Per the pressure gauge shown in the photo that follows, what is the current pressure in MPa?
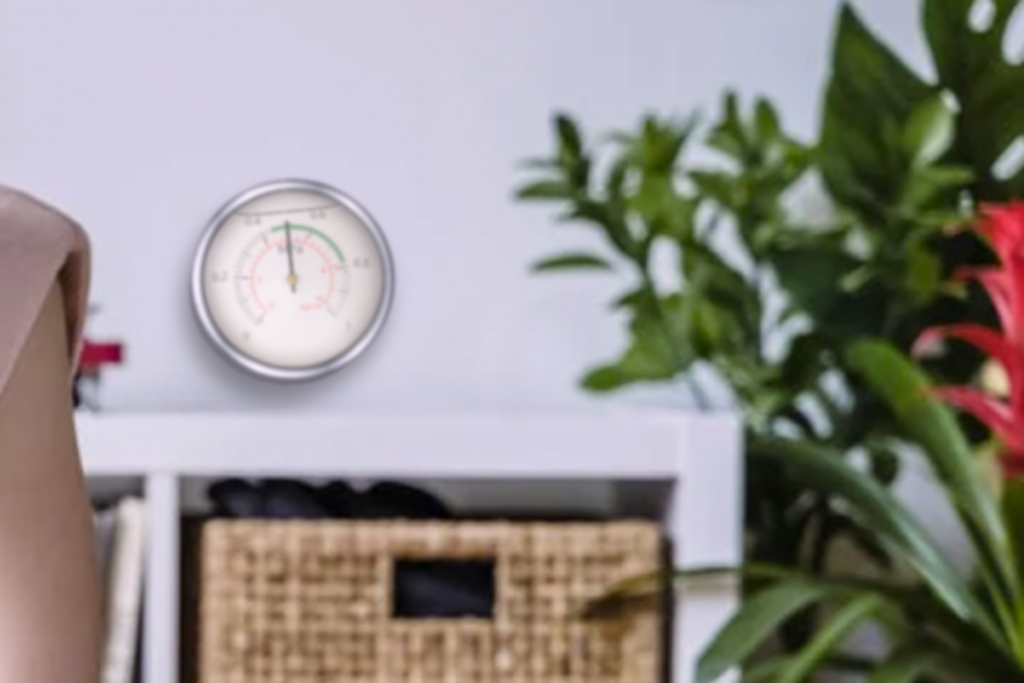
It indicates 0.5 MPa
